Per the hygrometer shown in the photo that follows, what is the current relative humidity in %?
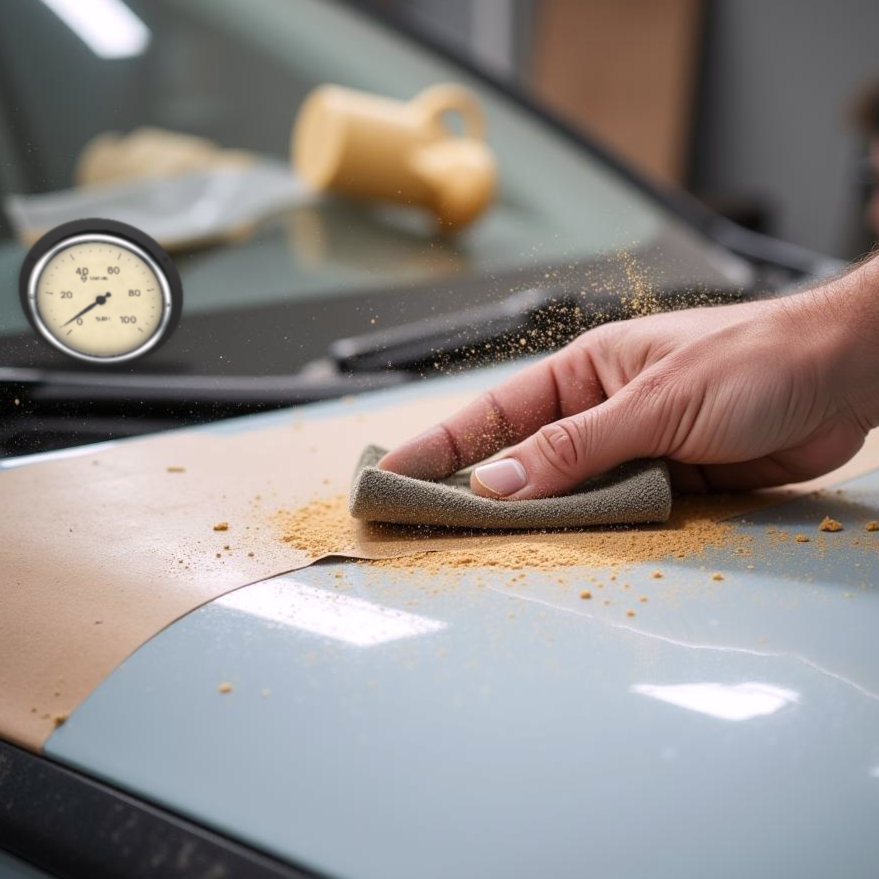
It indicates 4 %
